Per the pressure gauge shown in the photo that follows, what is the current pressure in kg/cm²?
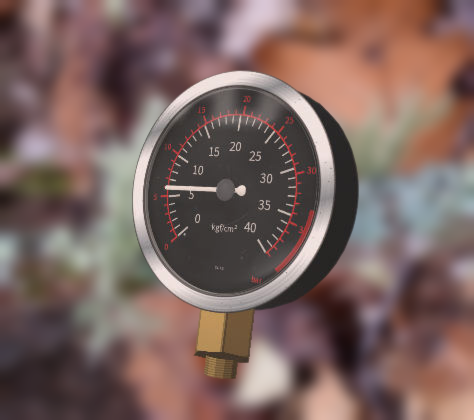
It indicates 6 kg/cm²
